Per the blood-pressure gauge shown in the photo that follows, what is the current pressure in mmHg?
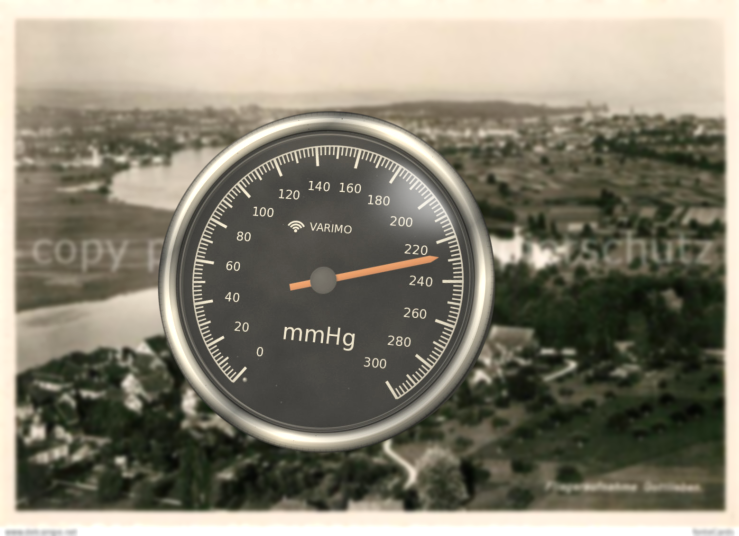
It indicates 228 mmHg
